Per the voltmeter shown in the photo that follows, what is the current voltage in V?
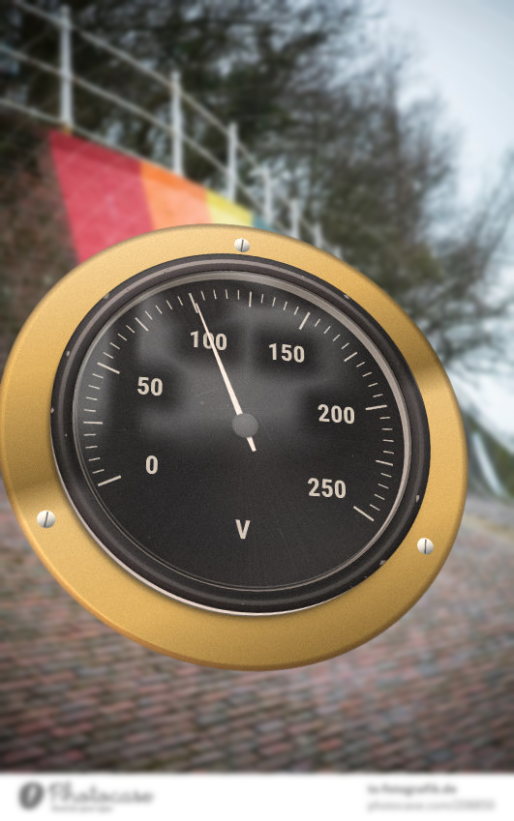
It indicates 100 V
